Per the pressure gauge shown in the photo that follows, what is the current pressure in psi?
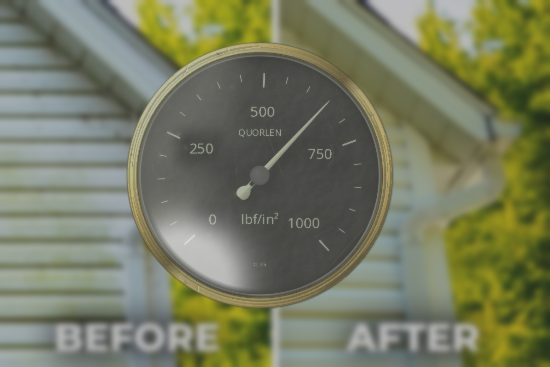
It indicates 650 psi
